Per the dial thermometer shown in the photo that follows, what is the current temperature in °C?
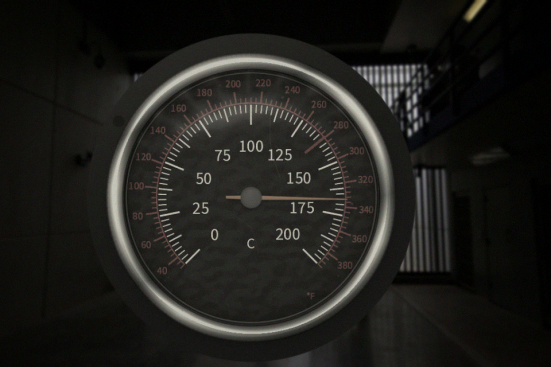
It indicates 167.5 °C
